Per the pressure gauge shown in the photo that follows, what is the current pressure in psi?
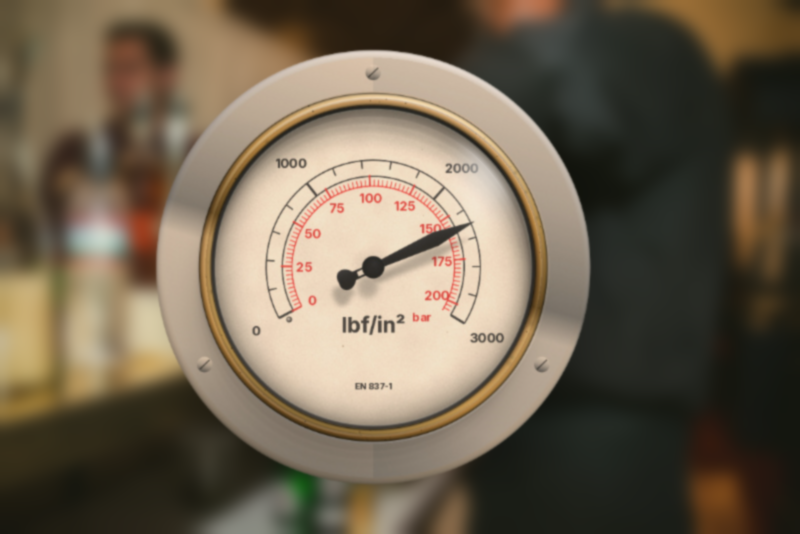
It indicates 2300 psi
